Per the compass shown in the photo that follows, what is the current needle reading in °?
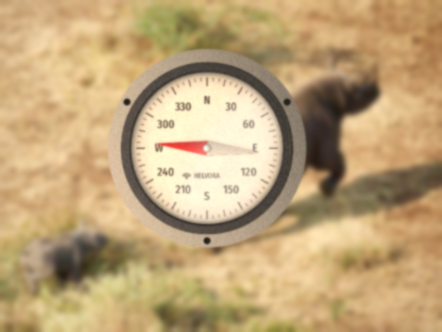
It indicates 275 °
